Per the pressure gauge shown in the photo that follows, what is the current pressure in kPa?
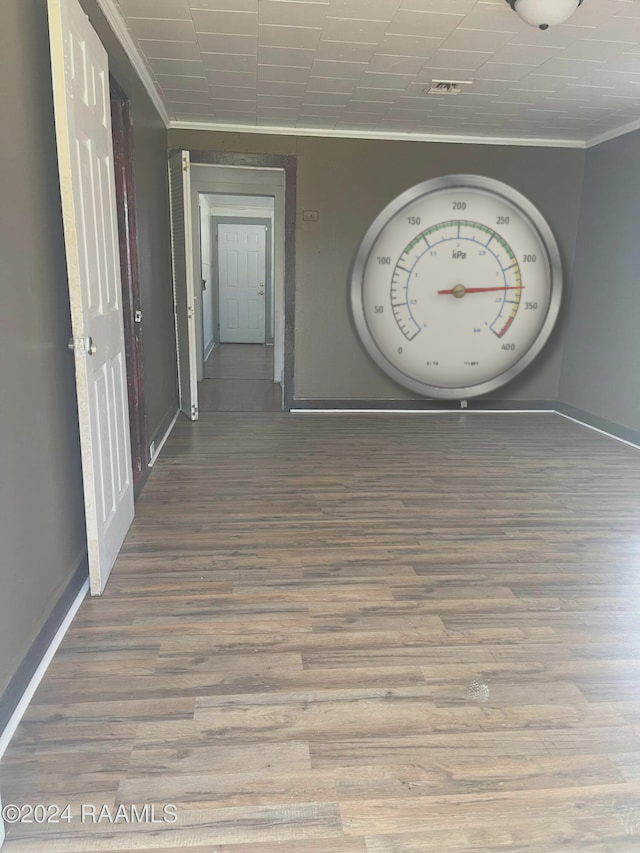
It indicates 330 kPa
